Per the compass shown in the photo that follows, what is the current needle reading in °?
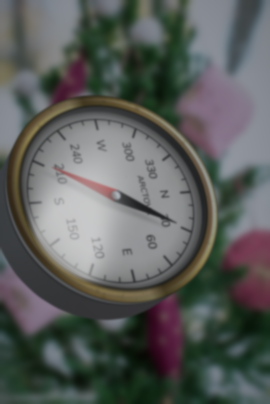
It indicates 210 °
